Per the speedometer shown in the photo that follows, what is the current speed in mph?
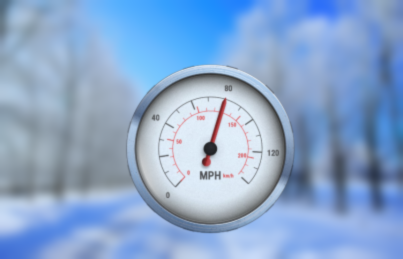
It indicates 80 mph
